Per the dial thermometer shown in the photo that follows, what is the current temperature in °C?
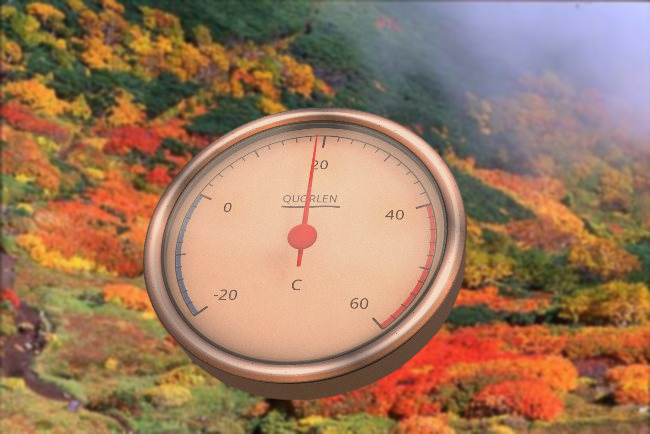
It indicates 19 °C
